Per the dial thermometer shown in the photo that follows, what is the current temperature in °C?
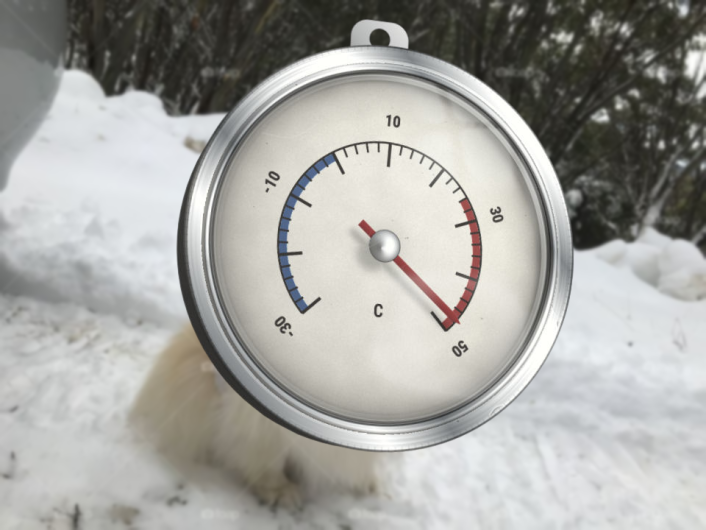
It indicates 48 °C
